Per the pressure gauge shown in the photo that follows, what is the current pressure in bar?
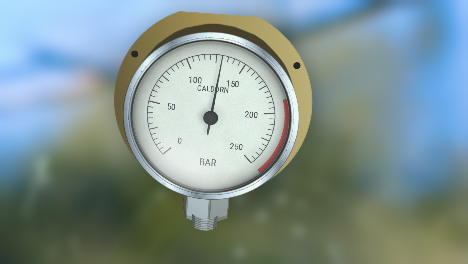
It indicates 130 bar
